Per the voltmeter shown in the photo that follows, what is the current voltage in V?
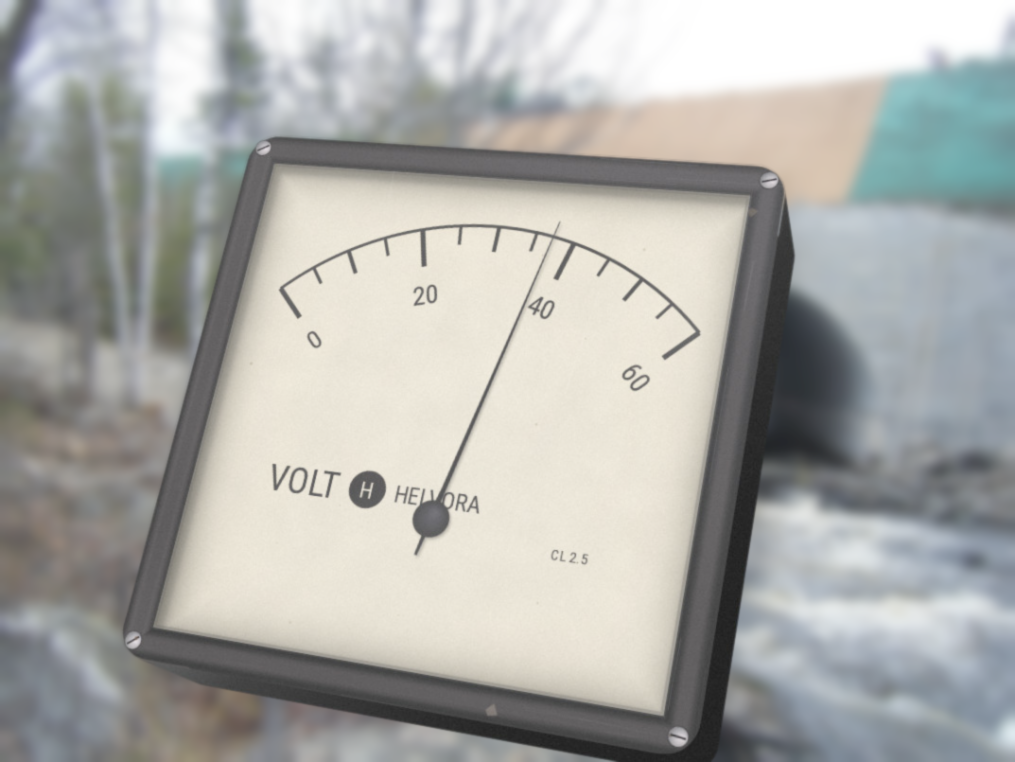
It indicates 37.5 V
